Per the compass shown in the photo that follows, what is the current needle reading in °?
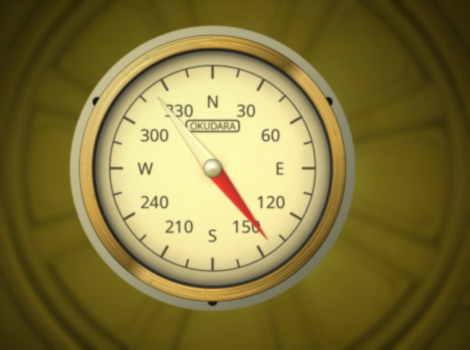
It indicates 142.5 °
